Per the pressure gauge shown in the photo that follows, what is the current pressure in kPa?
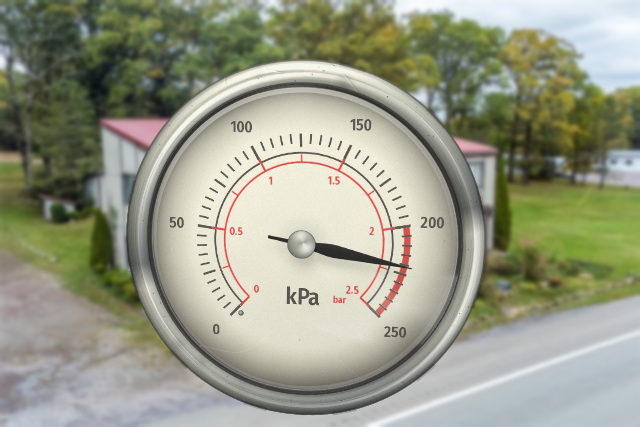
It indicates 220 kPa
